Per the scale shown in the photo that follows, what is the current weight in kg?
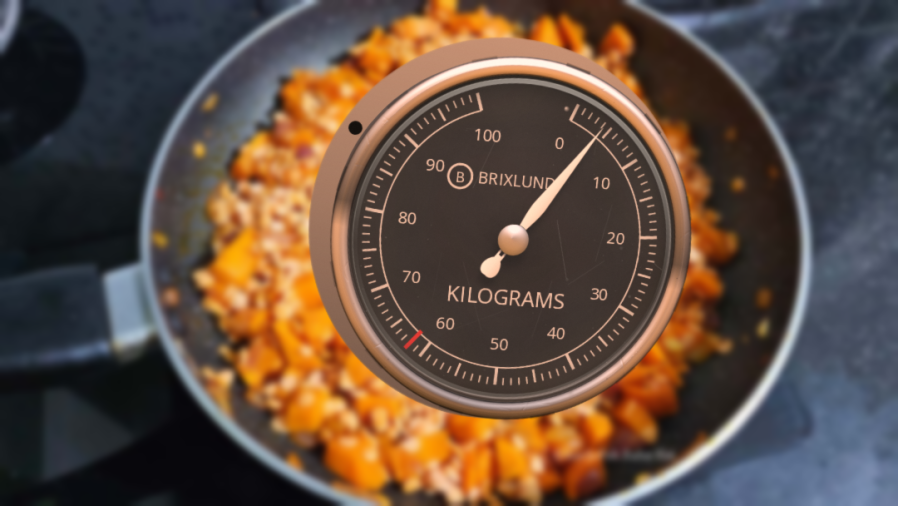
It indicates 4 kg
